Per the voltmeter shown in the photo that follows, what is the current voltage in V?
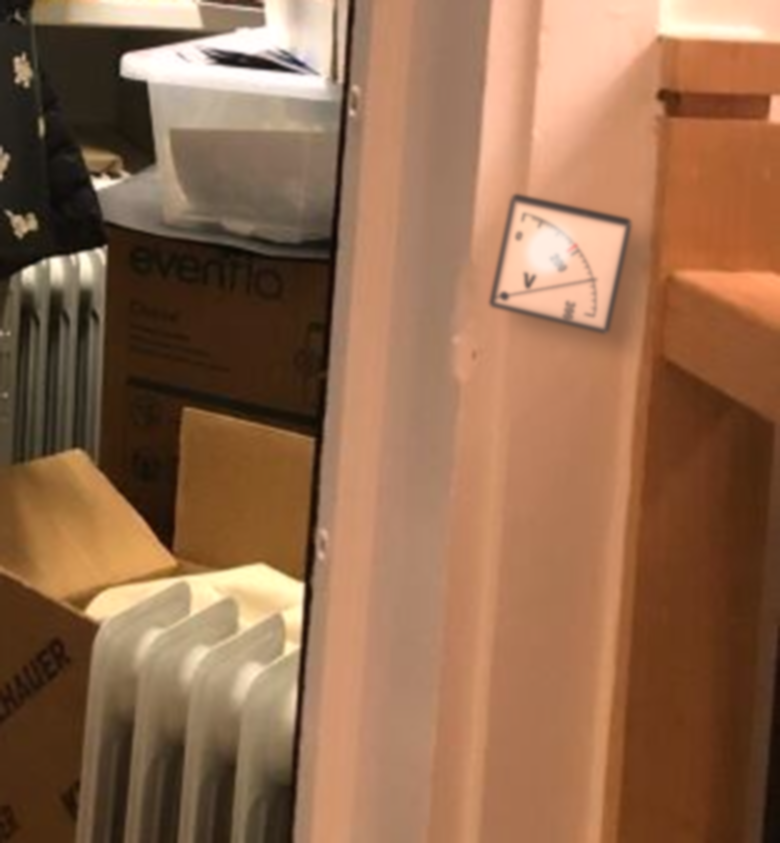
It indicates 250 V
